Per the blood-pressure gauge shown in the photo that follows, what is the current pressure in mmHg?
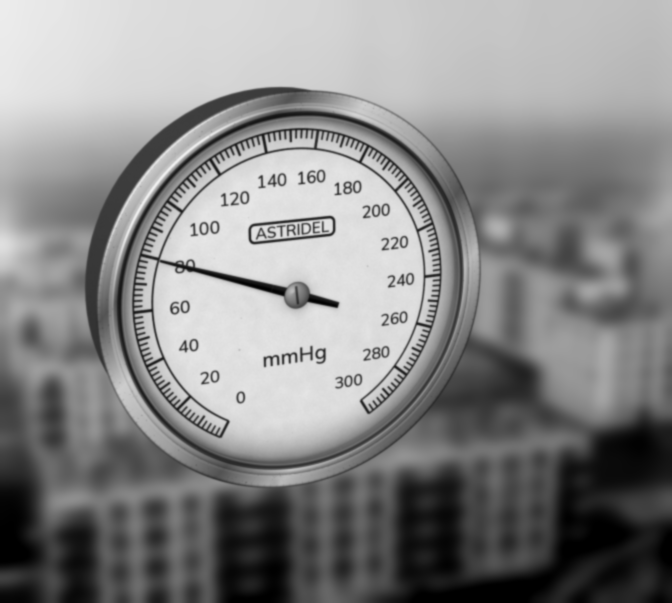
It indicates 80 mmHg
